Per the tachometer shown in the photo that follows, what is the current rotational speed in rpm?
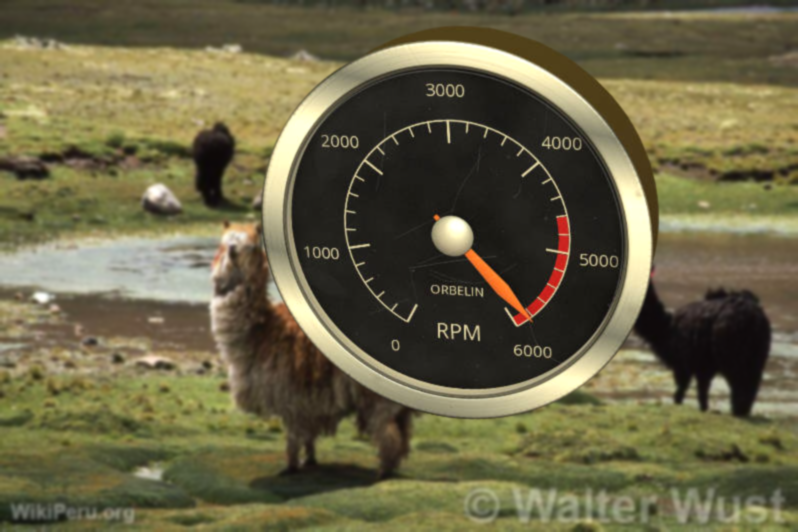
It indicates 5800 rpm
